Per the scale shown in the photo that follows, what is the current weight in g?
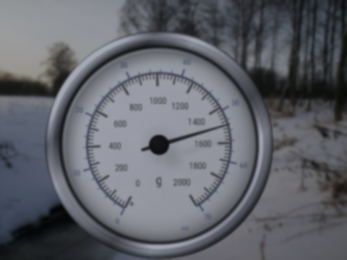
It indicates 1500 g
